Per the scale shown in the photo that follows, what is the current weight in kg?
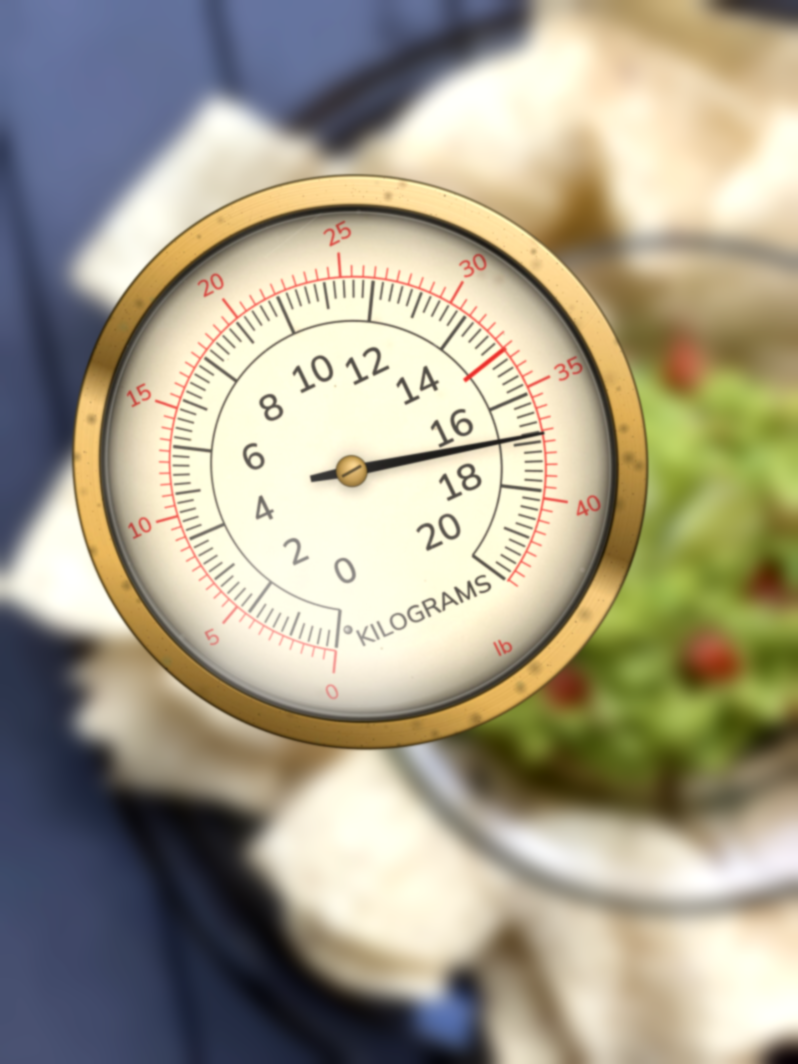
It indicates 16.8 kg
